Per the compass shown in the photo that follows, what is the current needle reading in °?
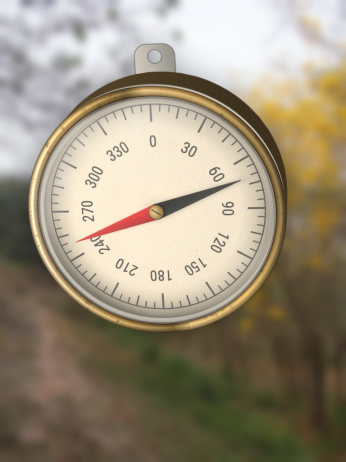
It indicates 250 °
